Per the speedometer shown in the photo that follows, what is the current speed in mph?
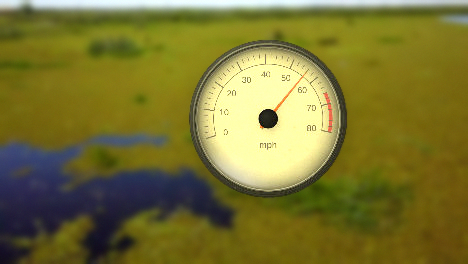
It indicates 56 mph
